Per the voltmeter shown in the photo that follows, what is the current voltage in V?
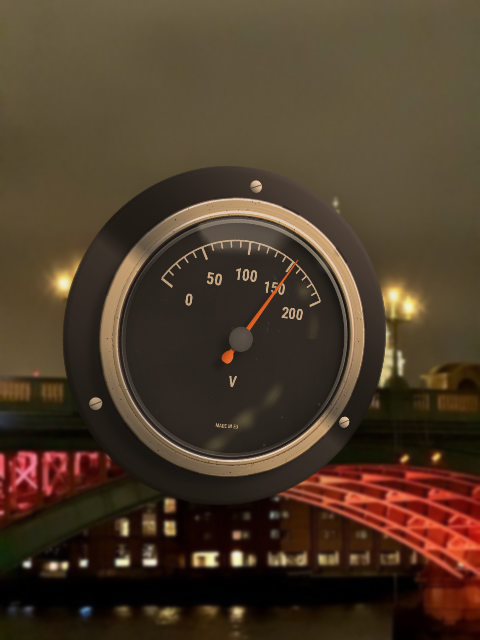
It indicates 150 V
